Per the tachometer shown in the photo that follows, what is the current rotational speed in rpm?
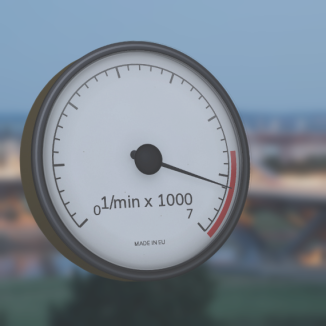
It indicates 6200 rpm
